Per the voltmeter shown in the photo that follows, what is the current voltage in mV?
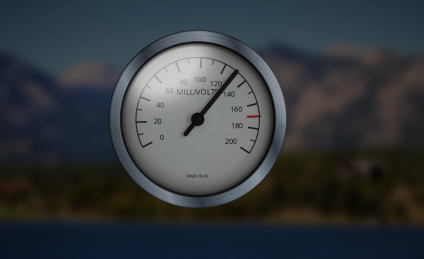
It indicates 130 mV
